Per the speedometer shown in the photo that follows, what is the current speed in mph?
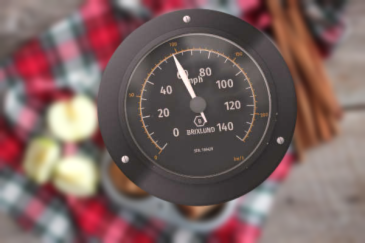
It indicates 60 mph
